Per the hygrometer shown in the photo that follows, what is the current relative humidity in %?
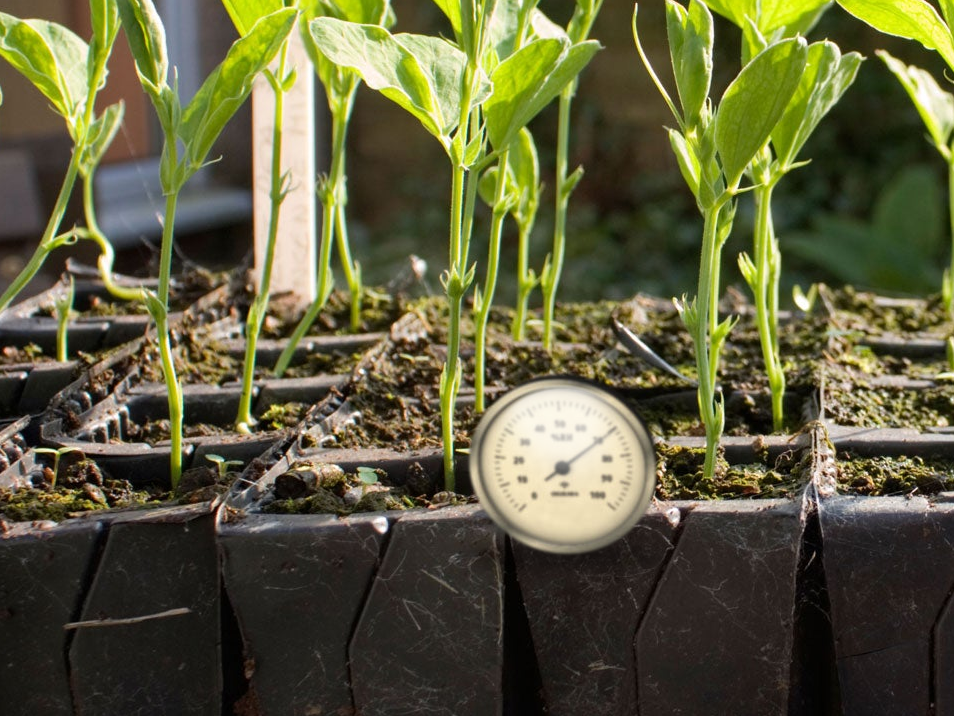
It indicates 70 %
